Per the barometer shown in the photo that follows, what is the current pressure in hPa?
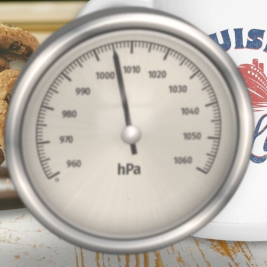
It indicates 1005 hPa
